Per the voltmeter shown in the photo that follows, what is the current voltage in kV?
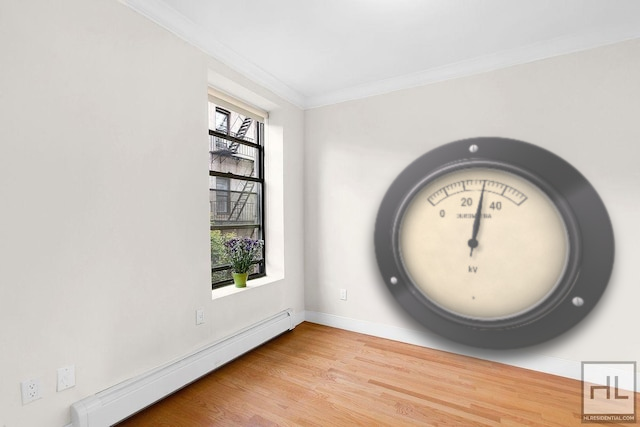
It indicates 30 kV
